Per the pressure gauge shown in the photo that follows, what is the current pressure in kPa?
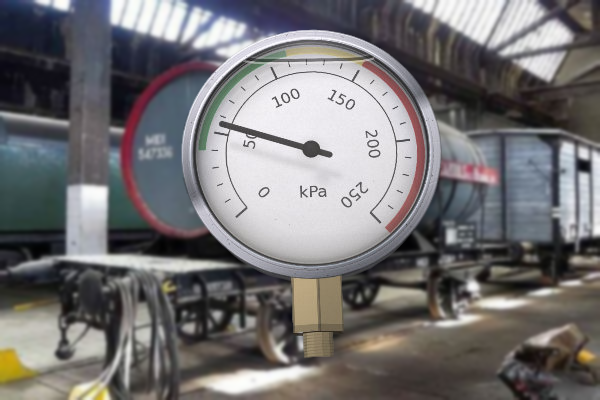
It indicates 55 kPa
